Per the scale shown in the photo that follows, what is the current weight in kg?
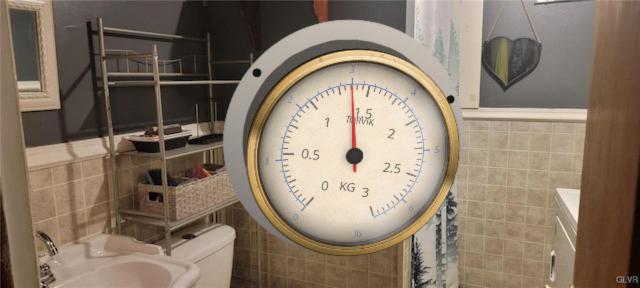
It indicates 1.35 kg
